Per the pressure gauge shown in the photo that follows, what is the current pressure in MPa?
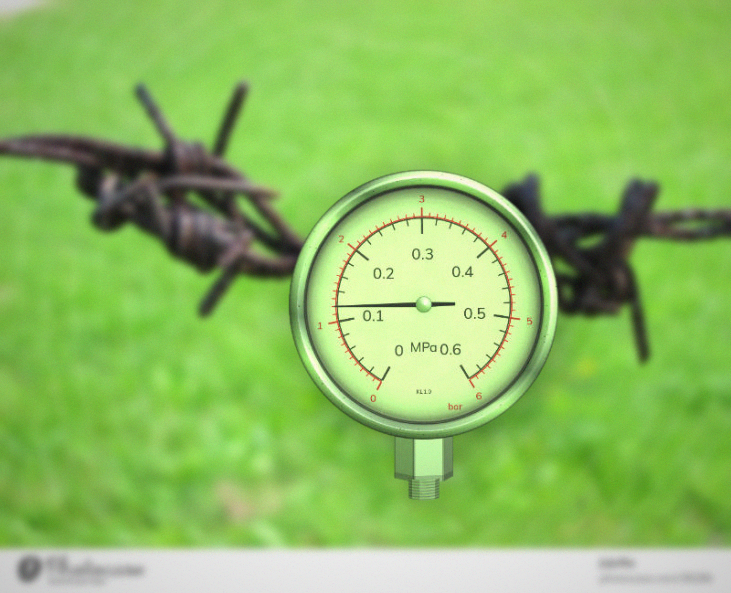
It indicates 0.12 MPa
